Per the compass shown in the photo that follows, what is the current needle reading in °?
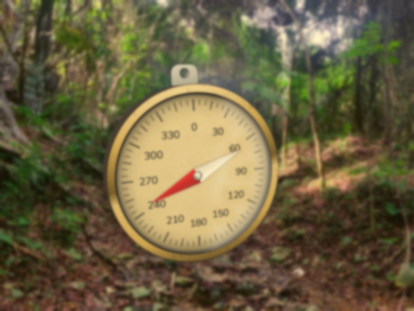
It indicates 245 °
